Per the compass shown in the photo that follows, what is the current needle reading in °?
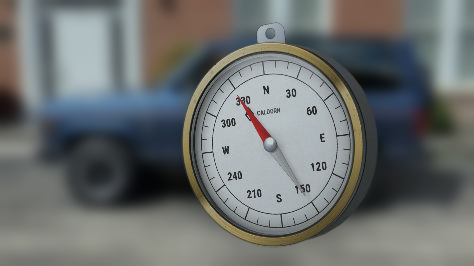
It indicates 330 °
